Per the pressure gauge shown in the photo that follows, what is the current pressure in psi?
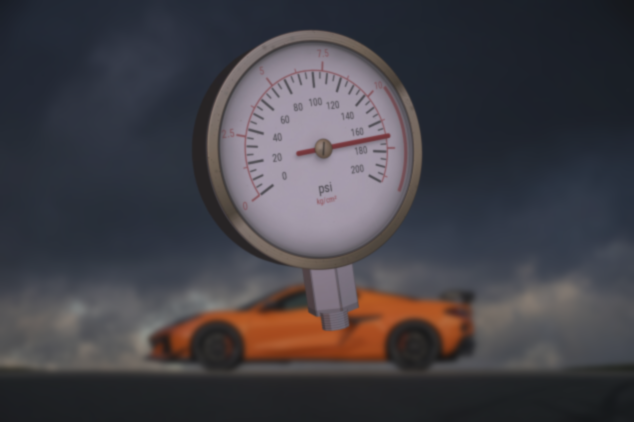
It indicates 170 psi
